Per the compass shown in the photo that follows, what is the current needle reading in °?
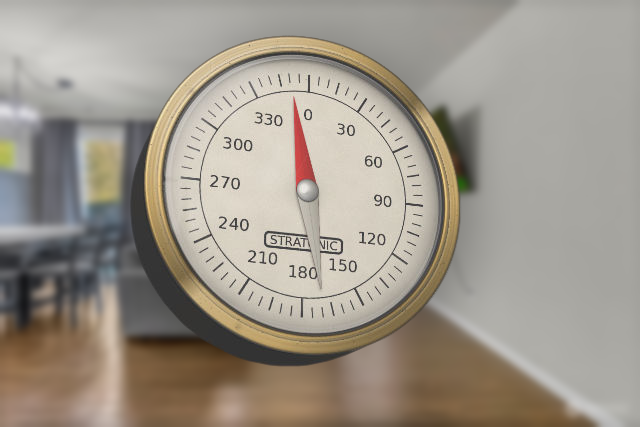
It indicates 350 °
